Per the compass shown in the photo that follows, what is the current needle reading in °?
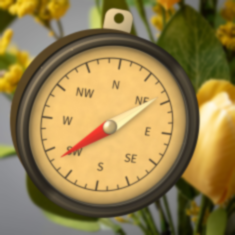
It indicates 230 °
